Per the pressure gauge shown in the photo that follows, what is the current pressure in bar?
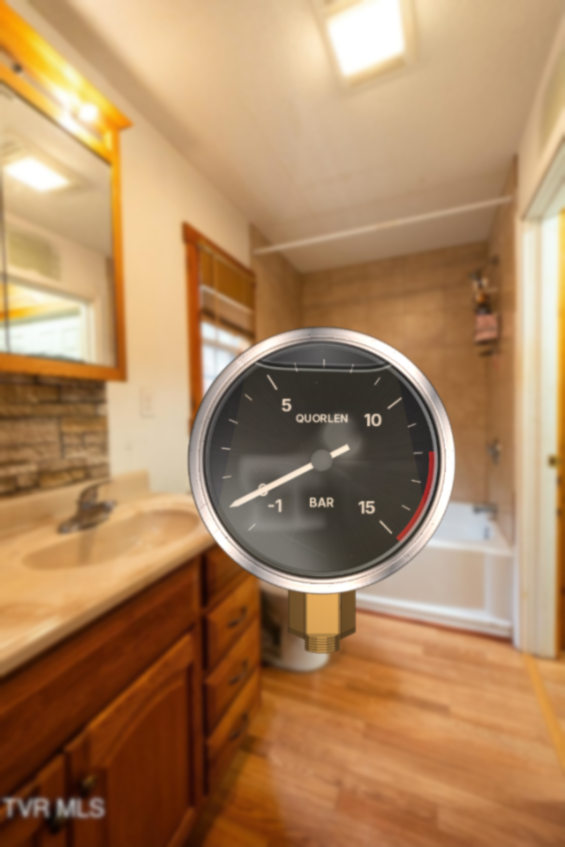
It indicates 0 bar
